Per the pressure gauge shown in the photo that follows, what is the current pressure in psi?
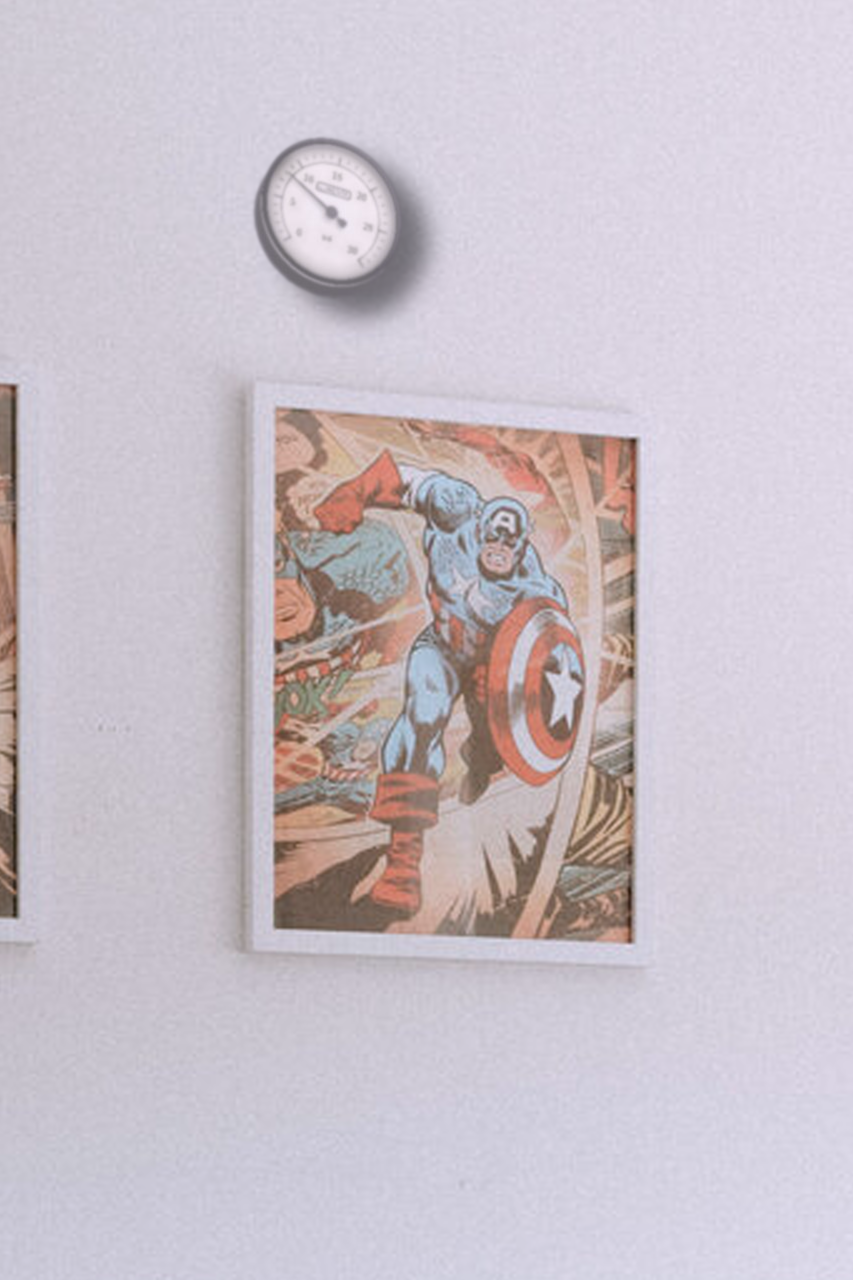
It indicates 8 psi
